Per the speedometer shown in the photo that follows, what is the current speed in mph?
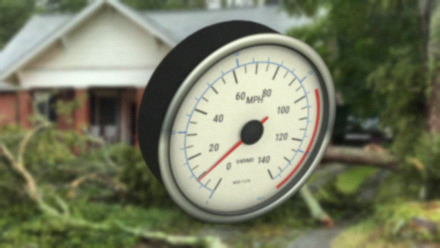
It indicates 10 mph
